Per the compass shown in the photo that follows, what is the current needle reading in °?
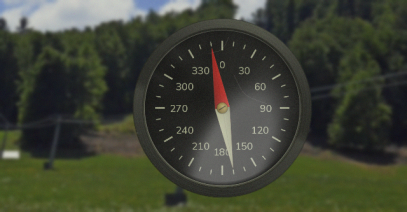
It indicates 350 °
